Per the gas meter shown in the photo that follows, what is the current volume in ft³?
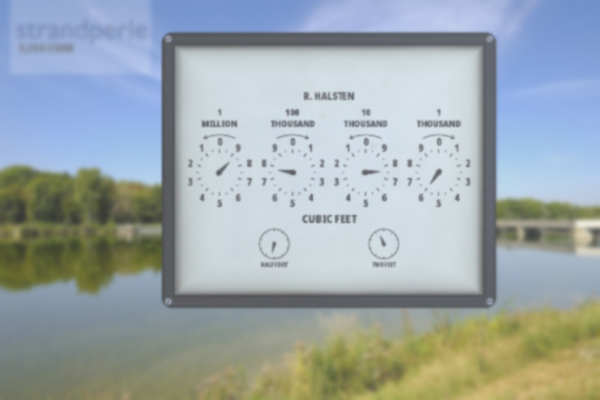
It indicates 877600 ft³
